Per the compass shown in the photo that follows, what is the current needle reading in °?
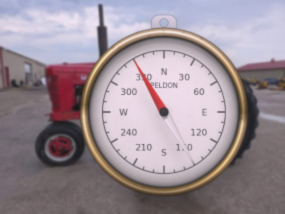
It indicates 330 °
